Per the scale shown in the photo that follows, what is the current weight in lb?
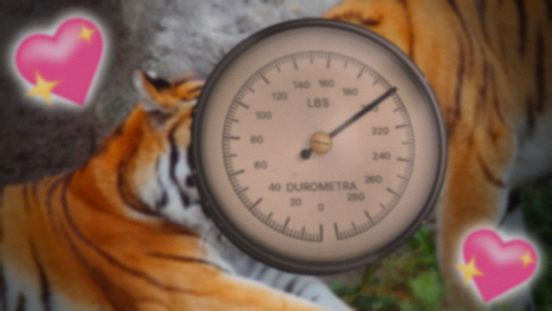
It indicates 200 lb
